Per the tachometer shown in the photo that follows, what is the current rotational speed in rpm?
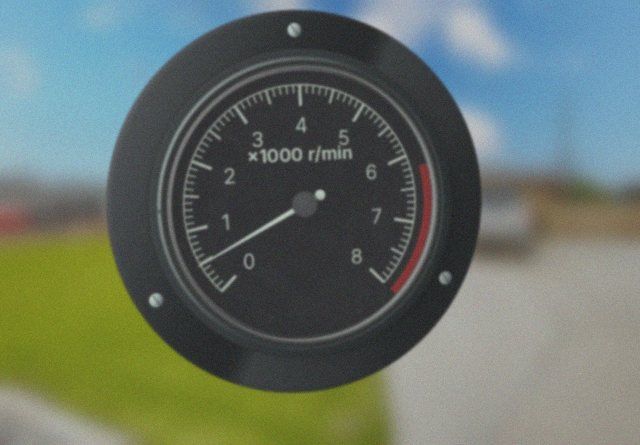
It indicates 500 rpm
